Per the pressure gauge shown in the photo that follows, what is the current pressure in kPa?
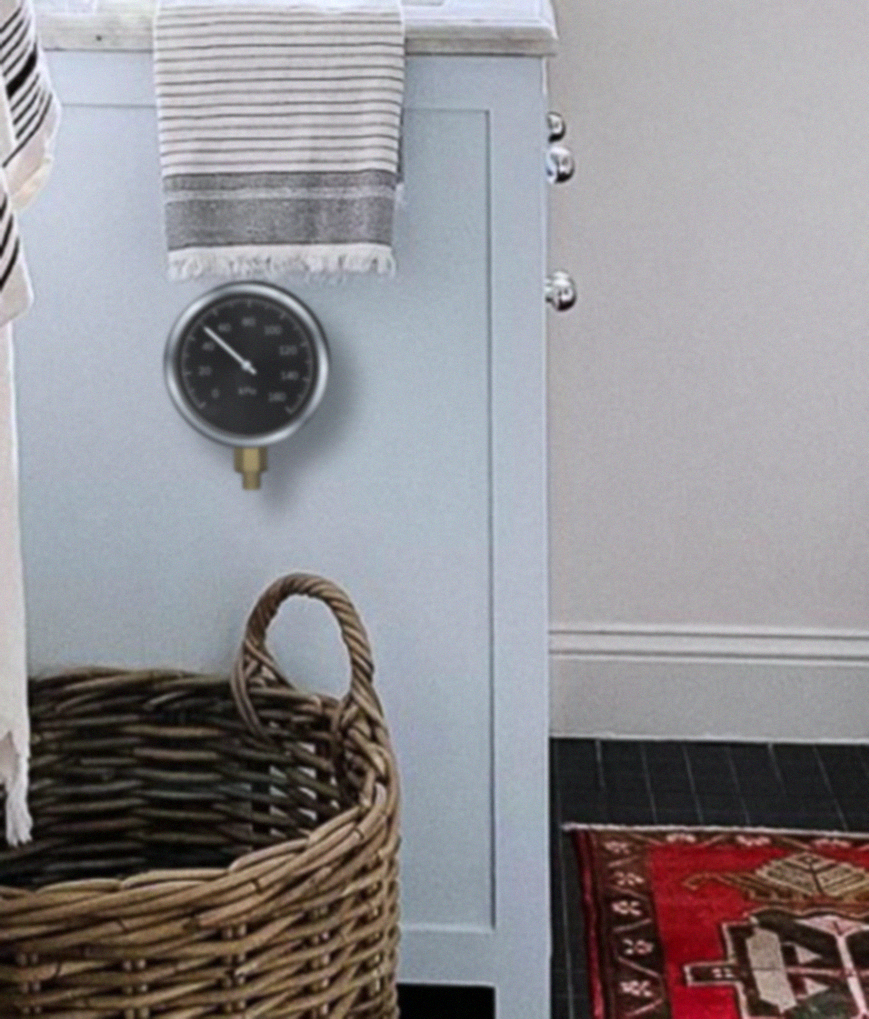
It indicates 50 kPa
